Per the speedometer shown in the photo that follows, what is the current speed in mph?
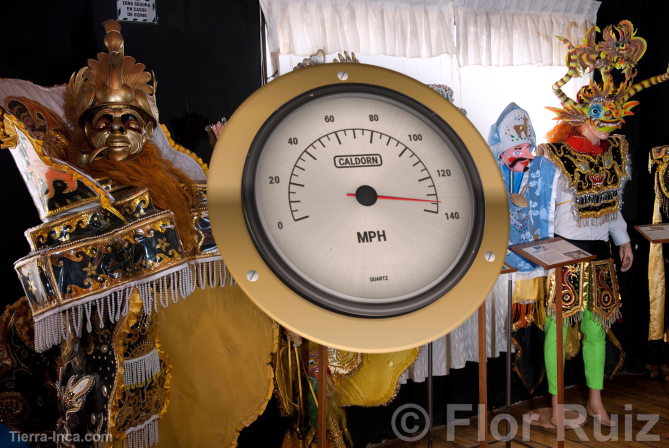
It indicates 135 mph
